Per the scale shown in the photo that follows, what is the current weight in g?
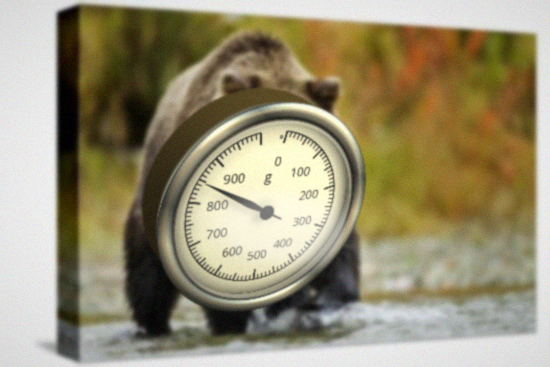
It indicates 850 g
